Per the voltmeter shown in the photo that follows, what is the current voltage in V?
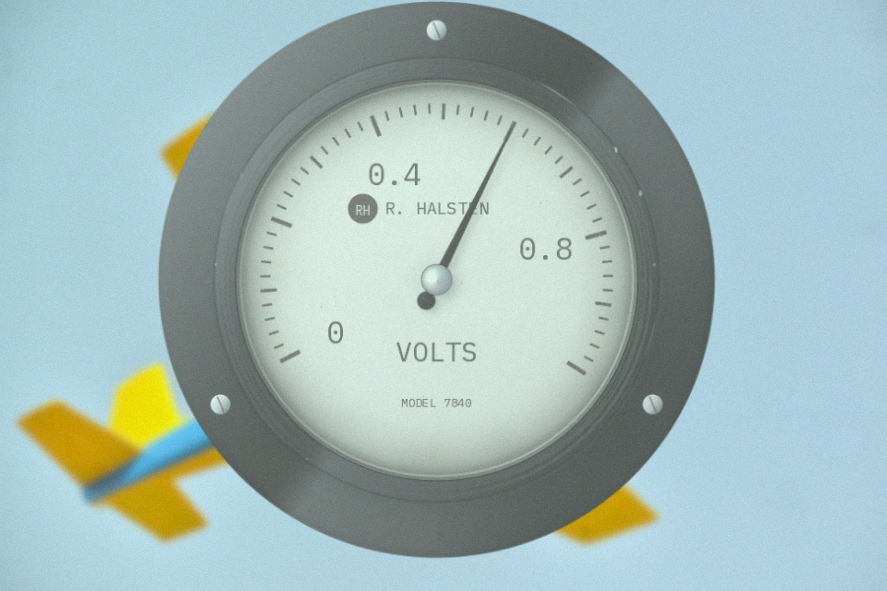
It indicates 0.6 V
